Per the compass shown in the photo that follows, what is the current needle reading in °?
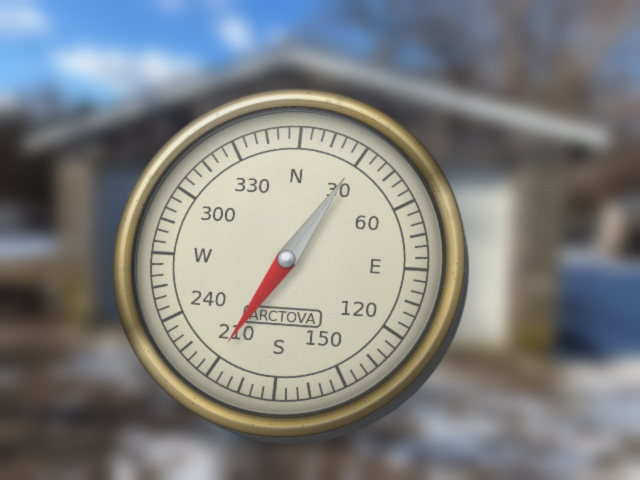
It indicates 210 °
